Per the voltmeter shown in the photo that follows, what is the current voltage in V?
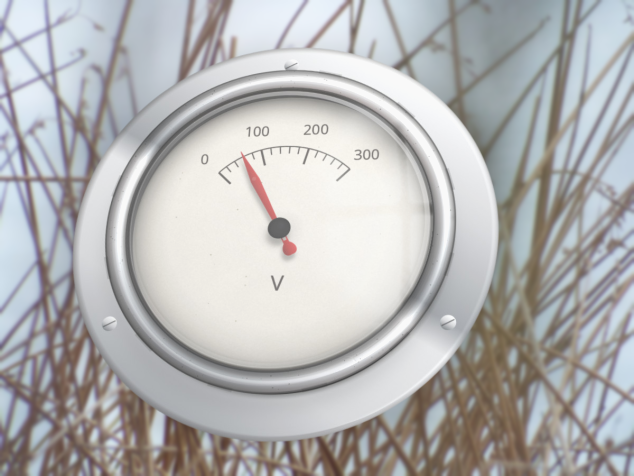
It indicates 60 V
